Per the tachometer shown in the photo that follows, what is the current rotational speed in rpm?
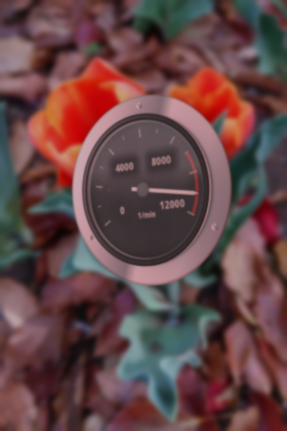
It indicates 11000 rpm
